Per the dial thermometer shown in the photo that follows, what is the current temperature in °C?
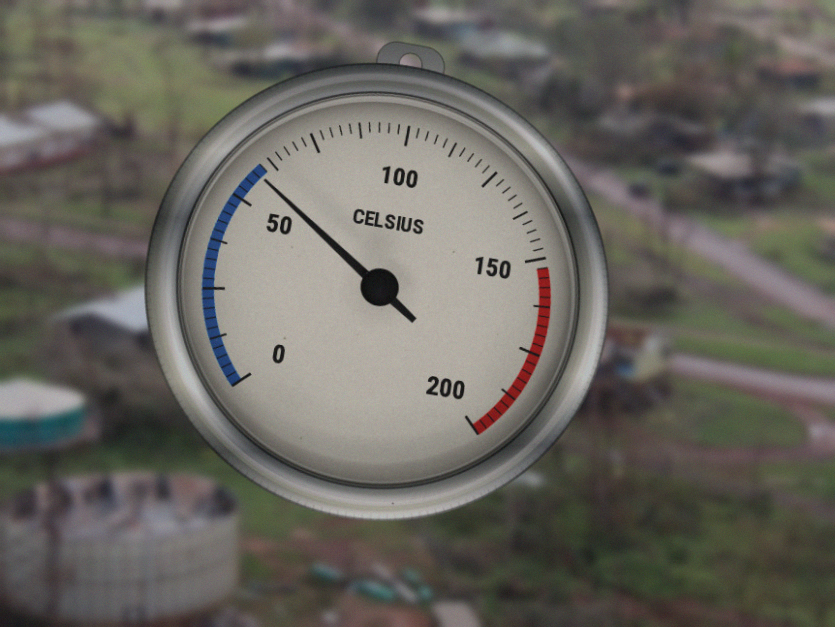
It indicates 57.5 °C
